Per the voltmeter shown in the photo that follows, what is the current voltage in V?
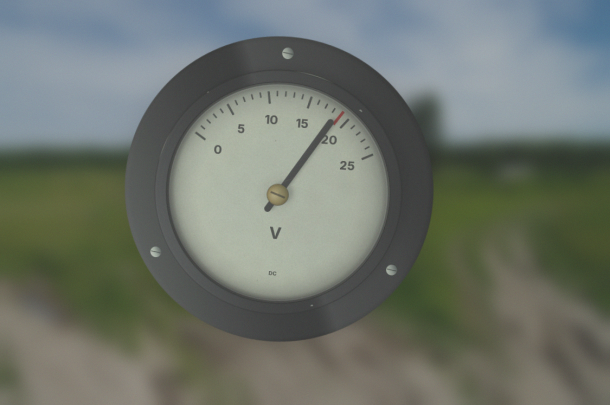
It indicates 18.5 V
